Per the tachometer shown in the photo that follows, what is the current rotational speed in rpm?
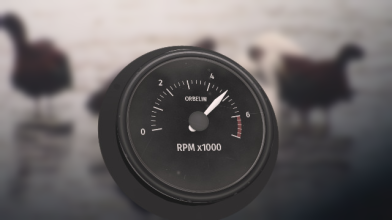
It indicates 4800 rpm
